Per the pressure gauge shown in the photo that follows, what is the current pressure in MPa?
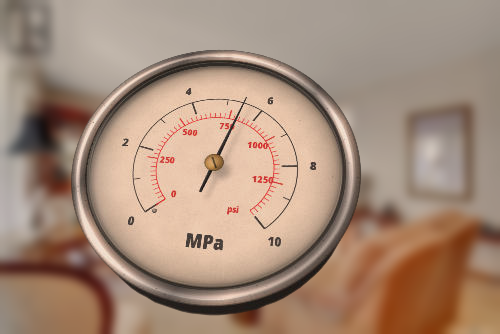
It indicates 5.5 MPa
